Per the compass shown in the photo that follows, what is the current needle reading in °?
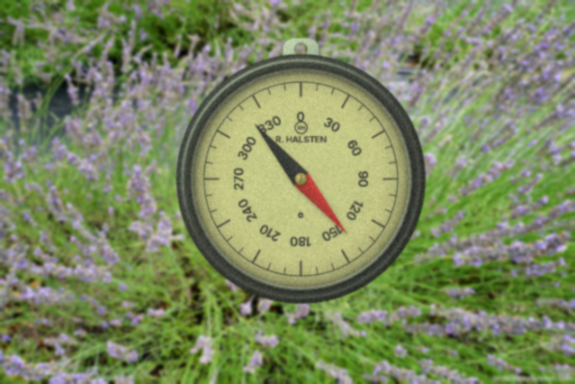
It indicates 140 °
